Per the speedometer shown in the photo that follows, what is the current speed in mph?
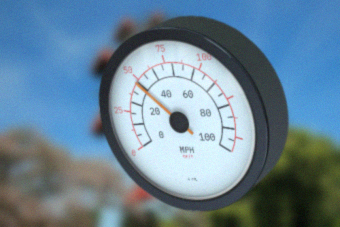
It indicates 30 mph
